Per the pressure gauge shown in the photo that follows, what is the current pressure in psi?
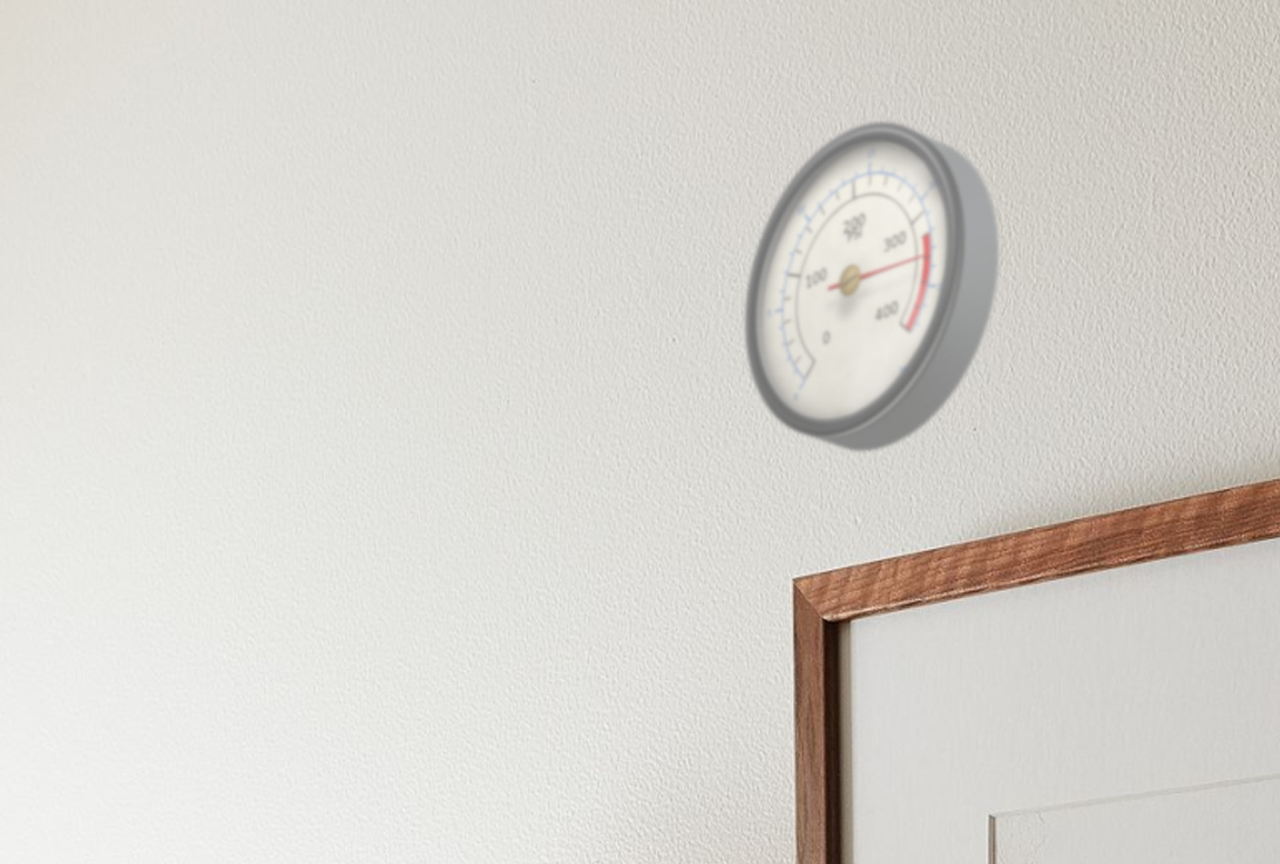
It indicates 340 psi
